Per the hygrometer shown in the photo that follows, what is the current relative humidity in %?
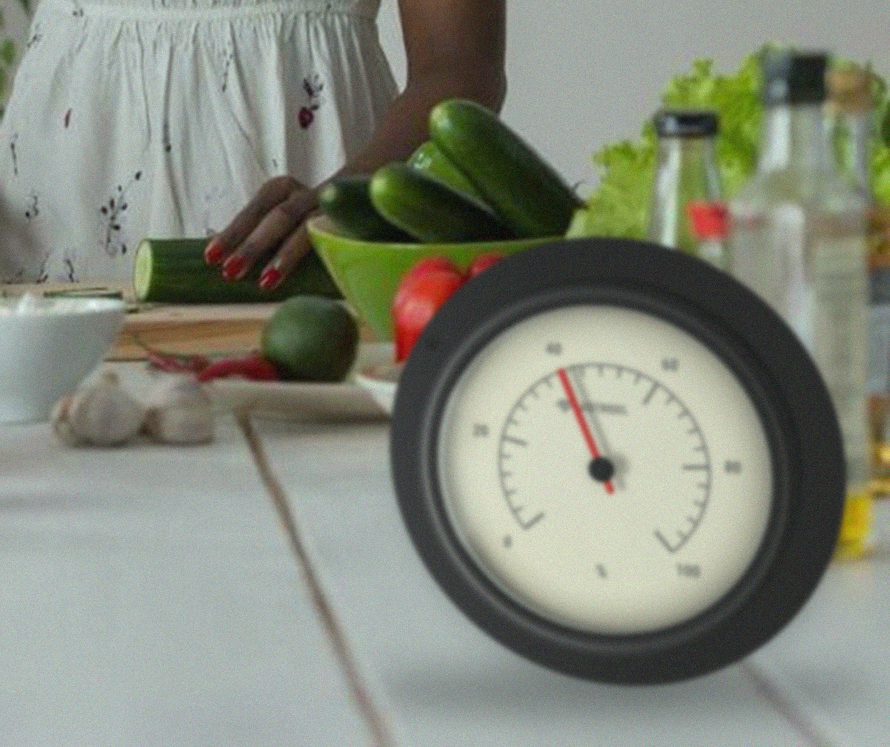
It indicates 40 %
